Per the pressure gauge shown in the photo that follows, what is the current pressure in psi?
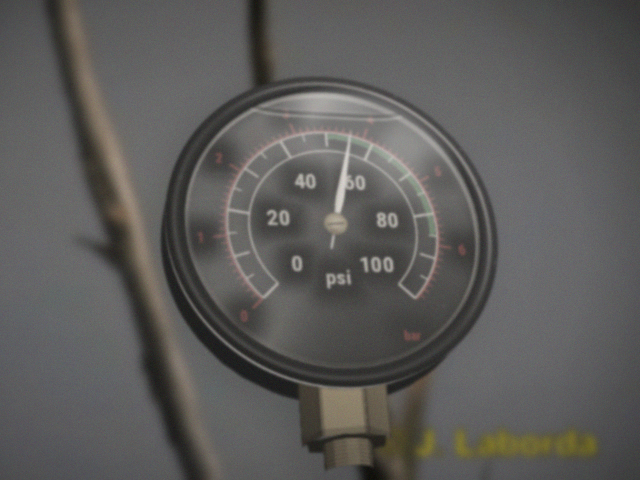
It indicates 55 psi
